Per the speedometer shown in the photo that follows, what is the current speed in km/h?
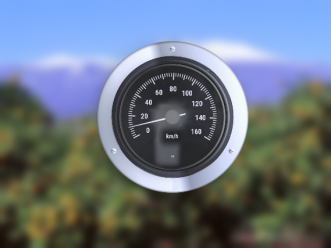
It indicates 10 km/h
